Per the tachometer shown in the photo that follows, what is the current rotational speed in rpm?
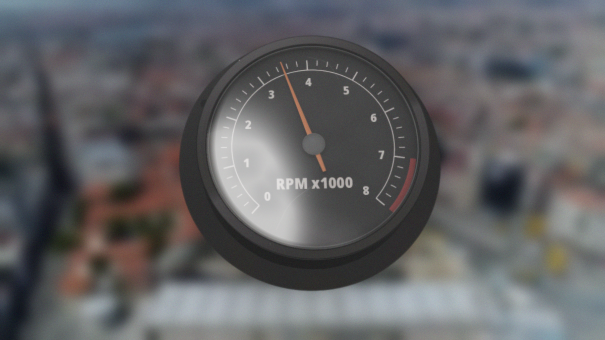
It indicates 3500 rpm
